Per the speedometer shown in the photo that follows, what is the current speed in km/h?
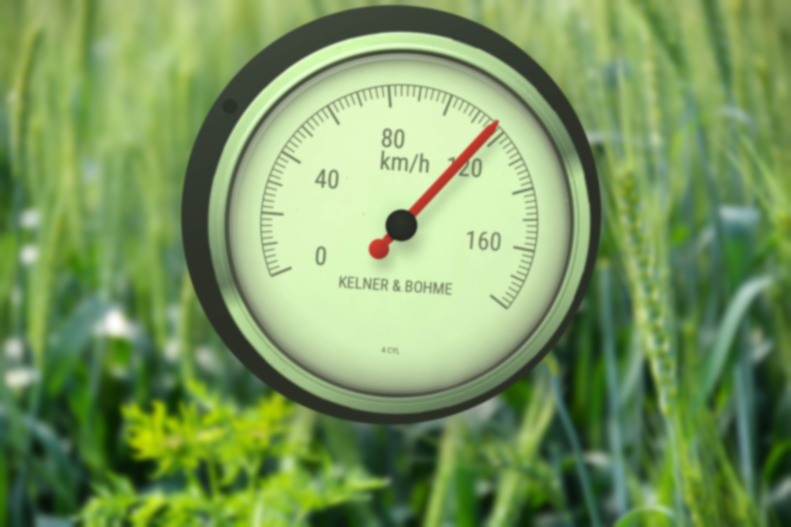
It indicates 116 km/h
